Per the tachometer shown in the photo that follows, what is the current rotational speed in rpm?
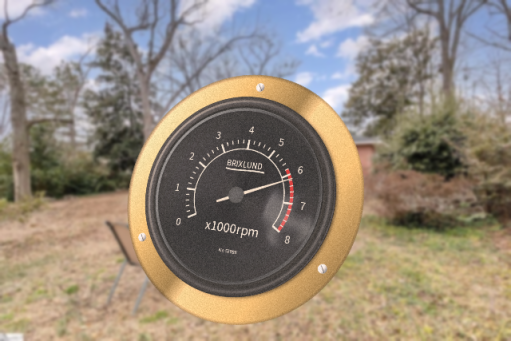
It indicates 6200 rpm
